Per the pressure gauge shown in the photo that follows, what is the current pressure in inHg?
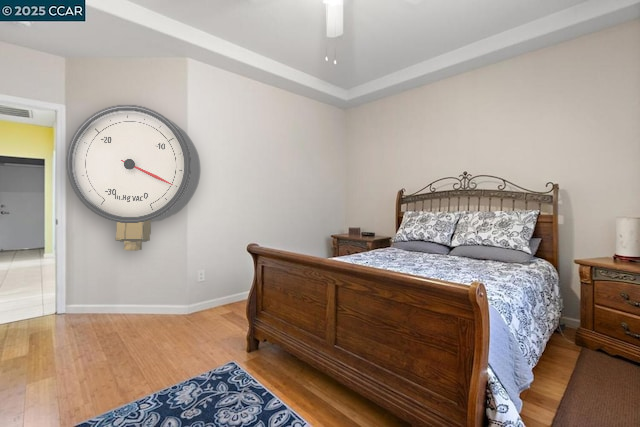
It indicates -4 inHg
